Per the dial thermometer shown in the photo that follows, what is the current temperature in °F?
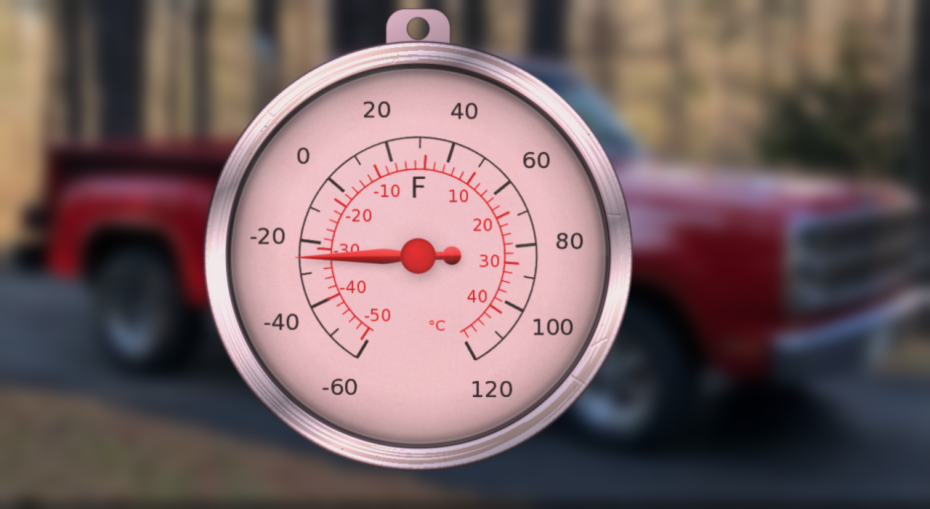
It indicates -25 °F
